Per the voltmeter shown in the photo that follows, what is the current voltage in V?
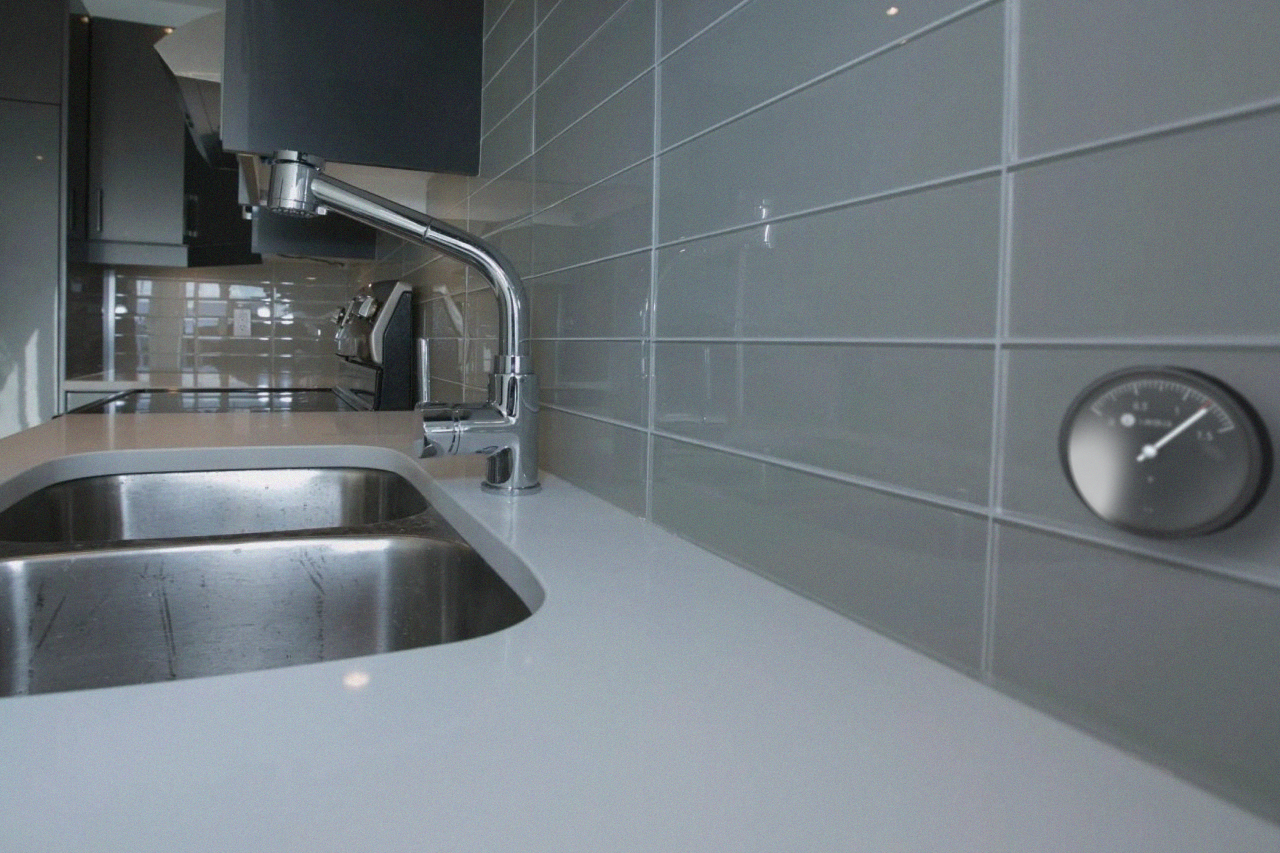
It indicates 1.25 V
